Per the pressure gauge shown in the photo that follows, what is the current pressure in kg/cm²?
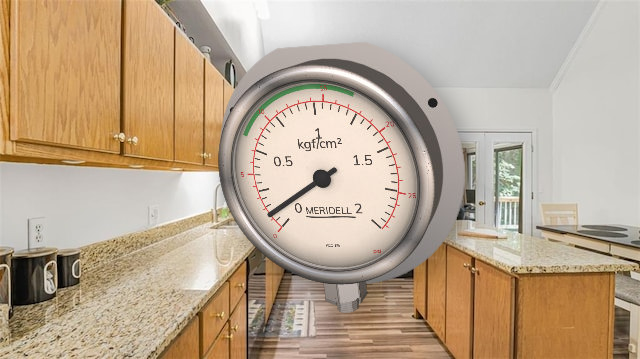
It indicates 0.1 kg/cm²
